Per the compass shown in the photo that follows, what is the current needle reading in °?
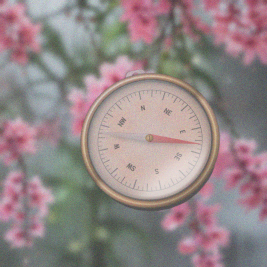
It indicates 110 °
